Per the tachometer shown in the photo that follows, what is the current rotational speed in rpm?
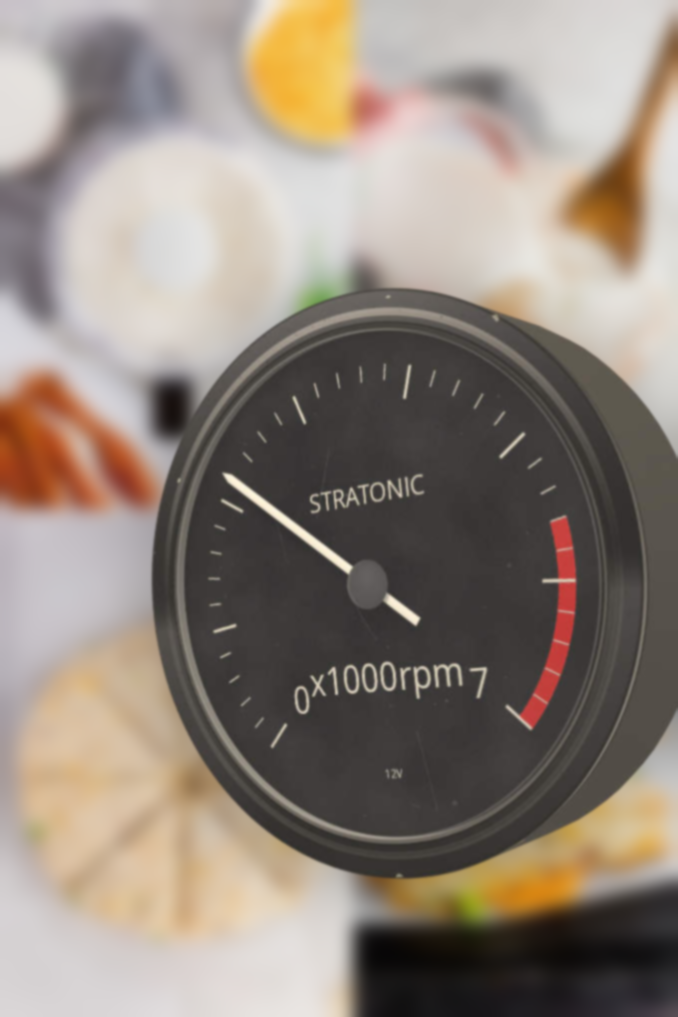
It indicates 2200 rpm
